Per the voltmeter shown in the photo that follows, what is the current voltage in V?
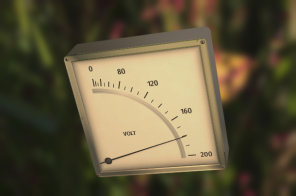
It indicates 180 V
